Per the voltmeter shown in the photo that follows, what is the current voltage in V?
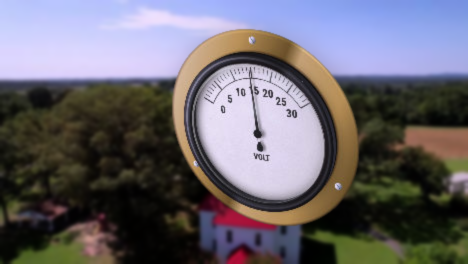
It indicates 15 V
